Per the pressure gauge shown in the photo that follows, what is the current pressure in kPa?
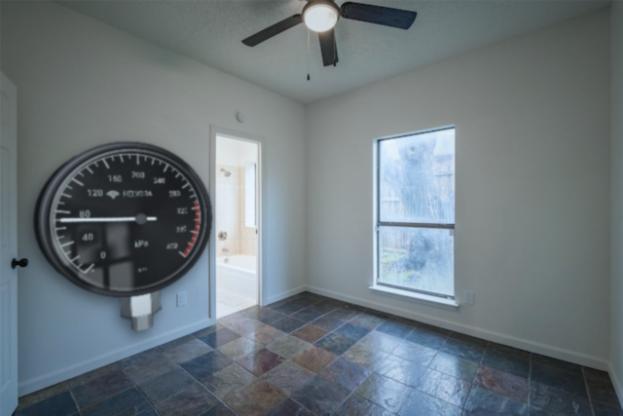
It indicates 70 kPa
